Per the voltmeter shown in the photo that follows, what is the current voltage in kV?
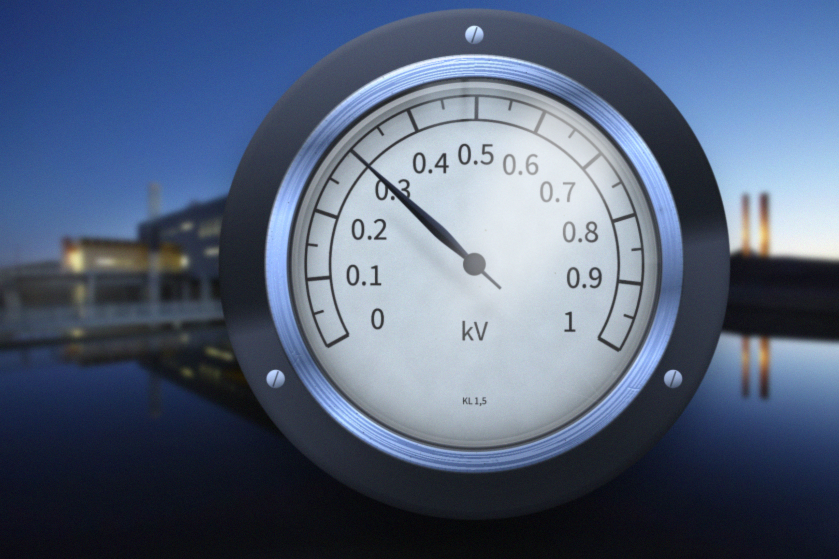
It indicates 0.3 kV
